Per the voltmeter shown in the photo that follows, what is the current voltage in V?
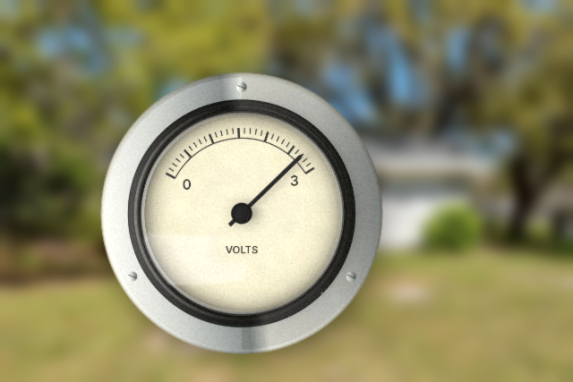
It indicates 2.7 V
